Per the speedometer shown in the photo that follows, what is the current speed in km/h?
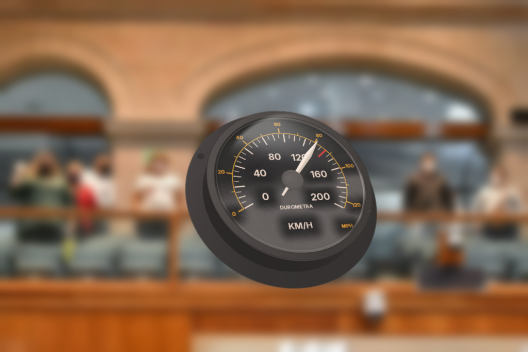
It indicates 130 km/h
